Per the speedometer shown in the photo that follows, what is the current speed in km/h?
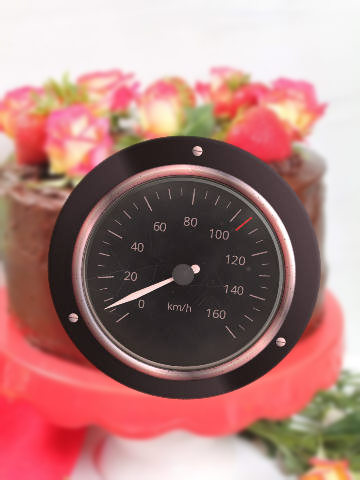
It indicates 7.5 km/h
